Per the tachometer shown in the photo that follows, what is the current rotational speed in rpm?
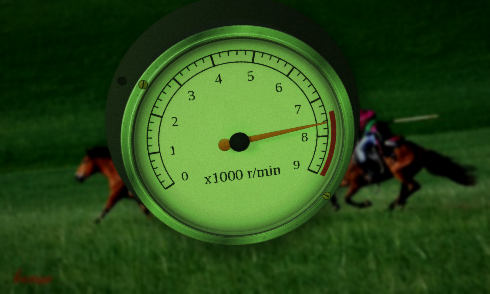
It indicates 7600 rpm
